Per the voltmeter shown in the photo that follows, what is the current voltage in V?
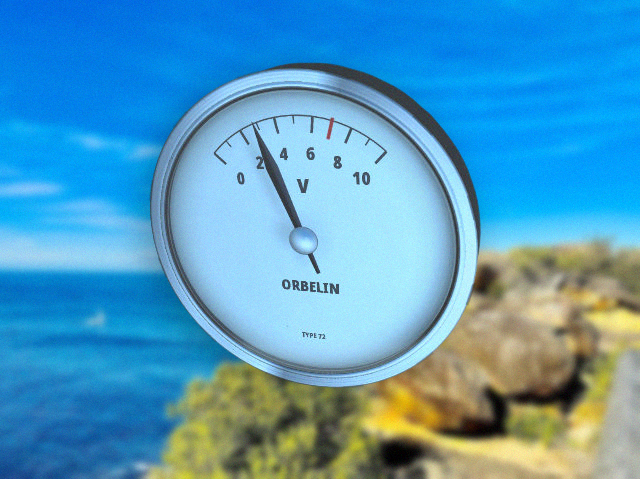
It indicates 3 V
